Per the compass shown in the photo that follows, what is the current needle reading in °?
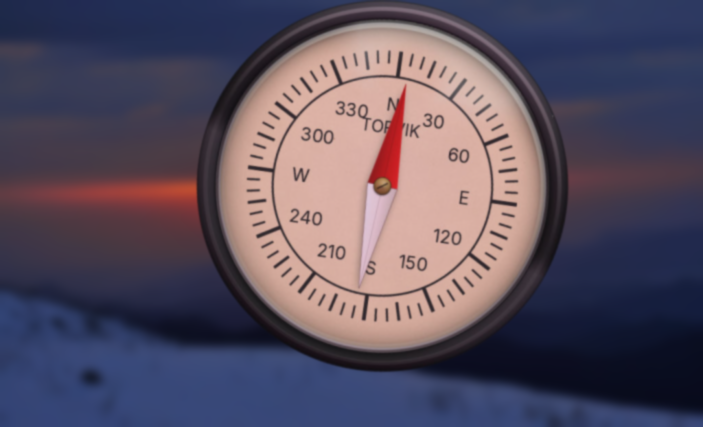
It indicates 5 °
